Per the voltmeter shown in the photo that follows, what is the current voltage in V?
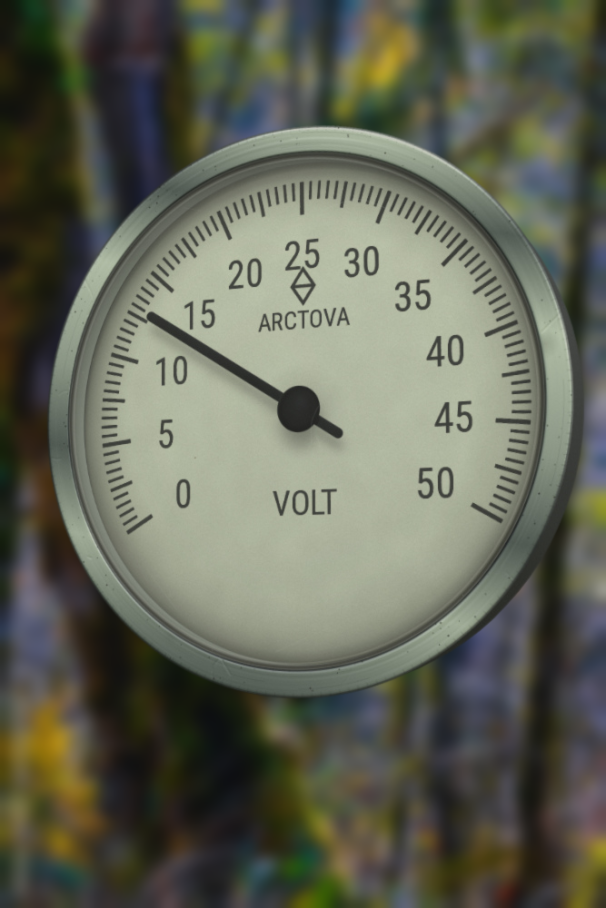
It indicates 13 V
